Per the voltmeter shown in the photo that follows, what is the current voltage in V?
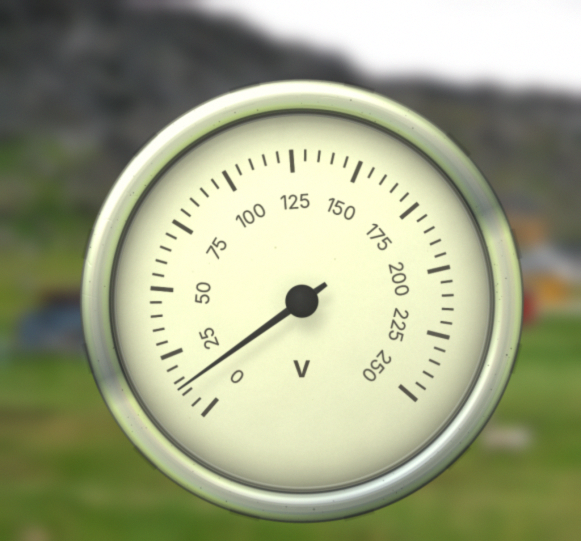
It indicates 12.5 V
